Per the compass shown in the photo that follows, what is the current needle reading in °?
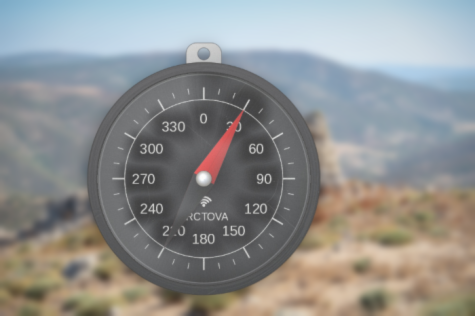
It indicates 30 °
